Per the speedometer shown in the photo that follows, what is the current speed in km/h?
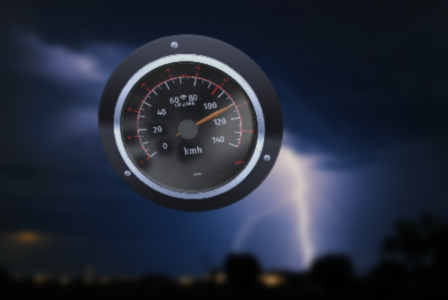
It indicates 110 km/h
